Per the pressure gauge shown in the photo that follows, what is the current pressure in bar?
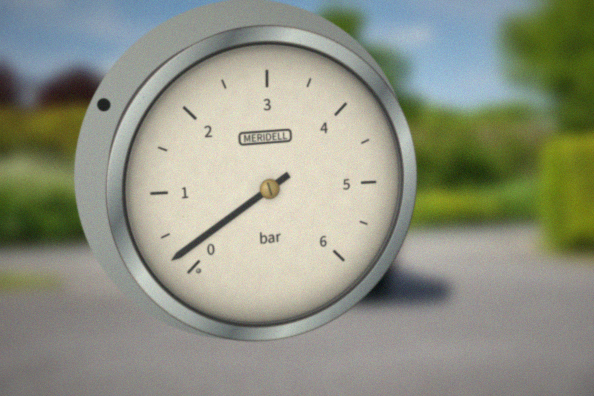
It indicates 0.25 bar
